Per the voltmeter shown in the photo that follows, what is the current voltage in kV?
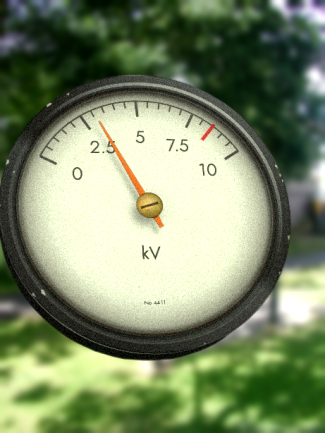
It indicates 3 kV
